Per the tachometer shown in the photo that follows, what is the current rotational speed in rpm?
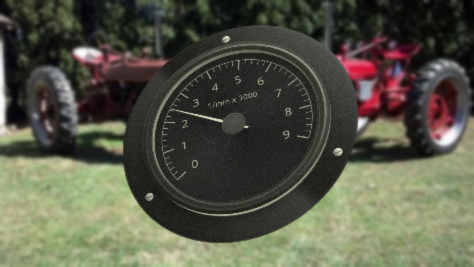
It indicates 2400 rpm
